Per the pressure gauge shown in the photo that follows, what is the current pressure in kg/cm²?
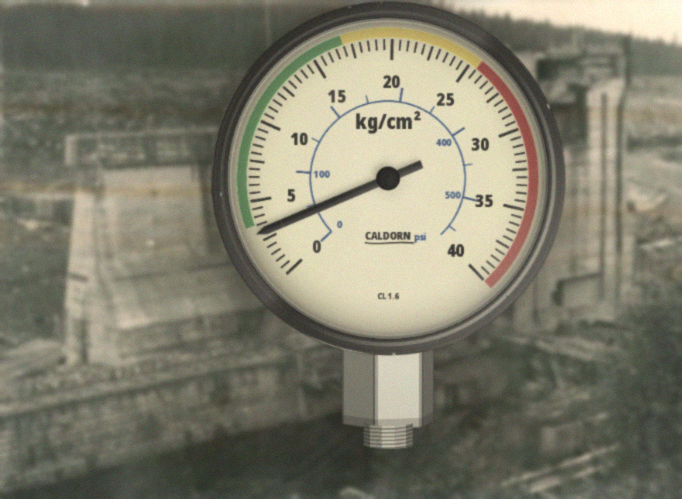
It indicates 3 kg/cm²
